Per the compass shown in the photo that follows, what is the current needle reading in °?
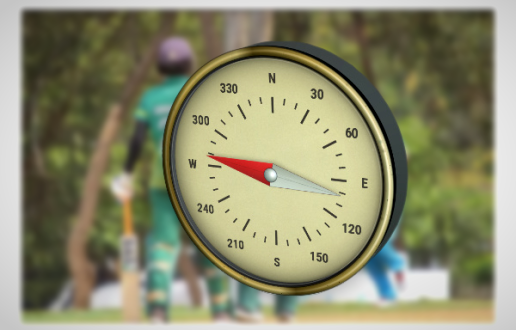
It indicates 280 °
